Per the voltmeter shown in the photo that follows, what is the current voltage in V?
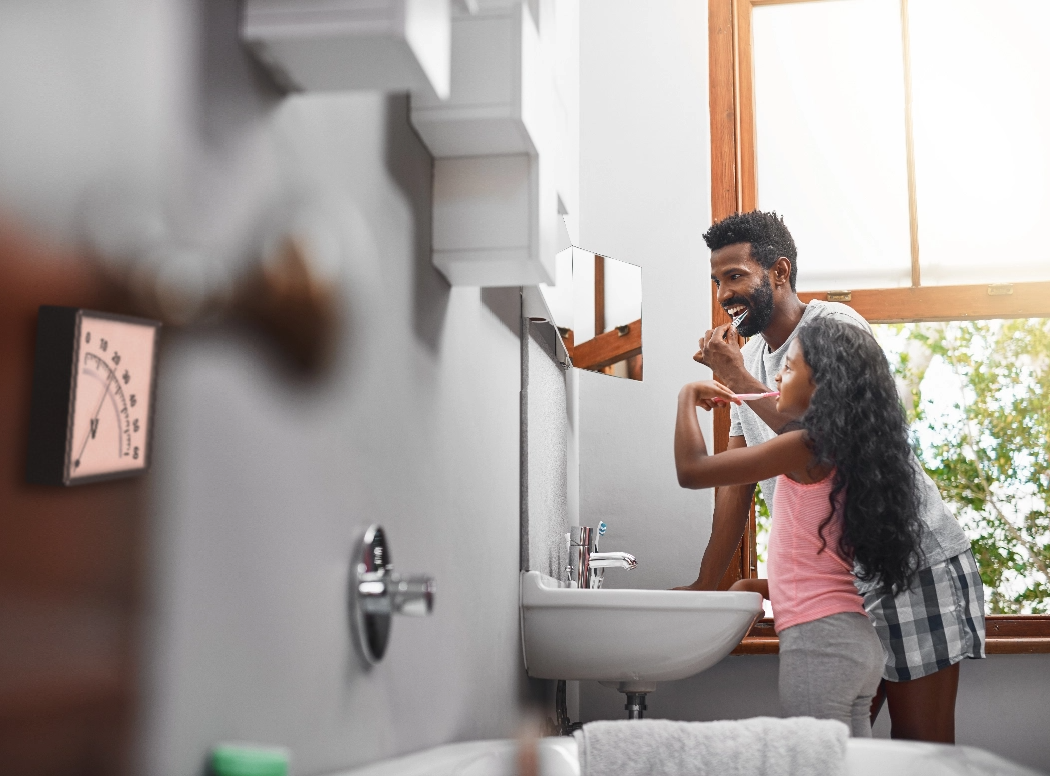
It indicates 20 V
